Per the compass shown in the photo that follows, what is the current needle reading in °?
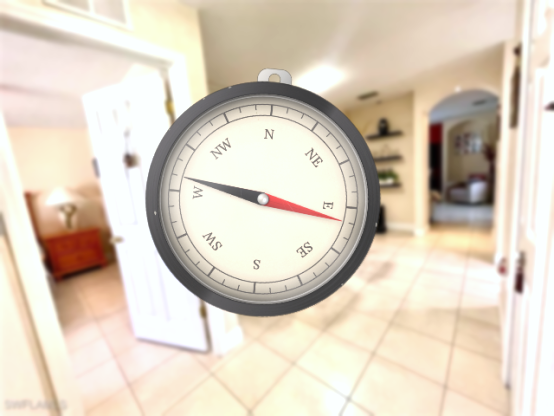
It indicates 100 °
